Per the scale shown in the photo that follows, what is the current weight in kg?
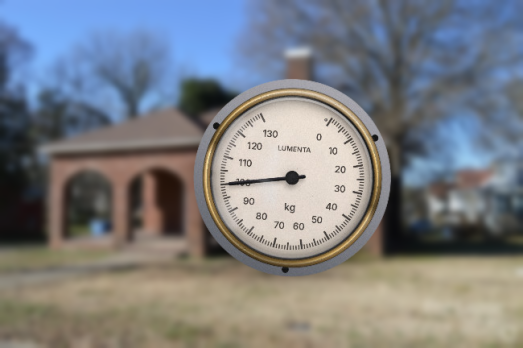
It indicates 100 kg
